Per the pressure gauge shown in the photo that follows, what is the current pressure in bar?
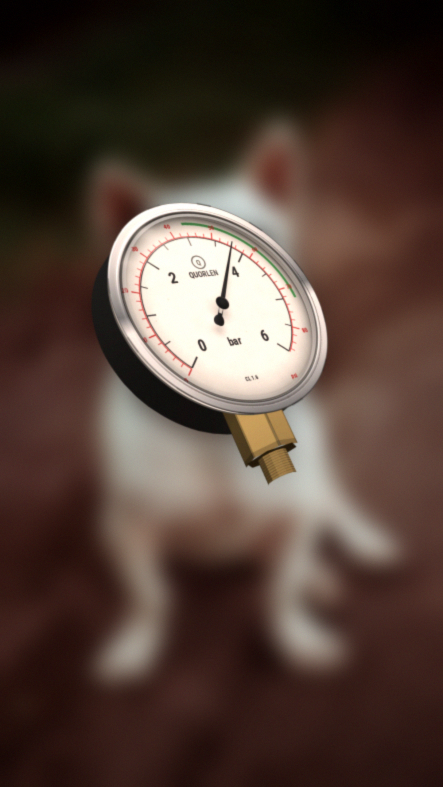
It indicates 3.75 bar
